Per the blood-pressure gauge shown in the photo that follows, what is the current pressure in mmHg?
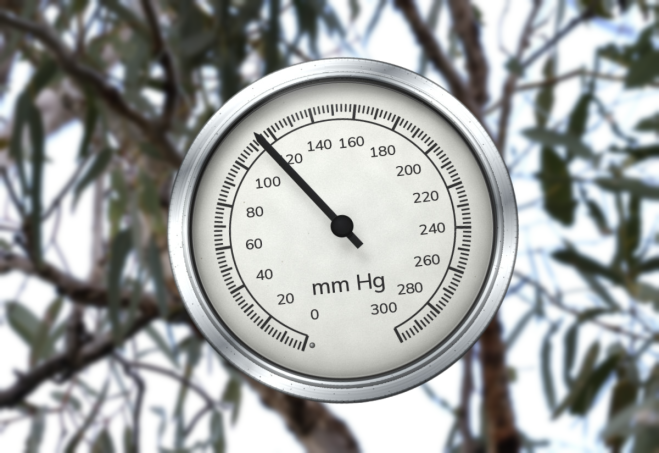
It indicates 114 mmHg
